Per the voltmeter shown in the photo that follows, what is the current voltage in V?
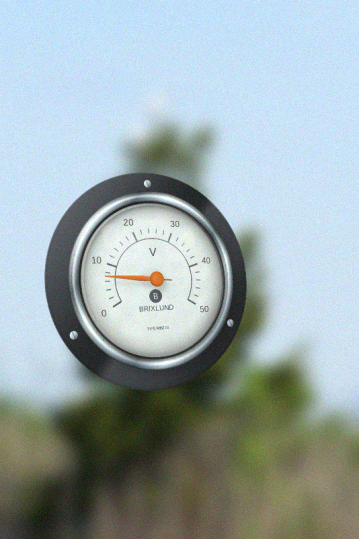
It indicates 7 V
